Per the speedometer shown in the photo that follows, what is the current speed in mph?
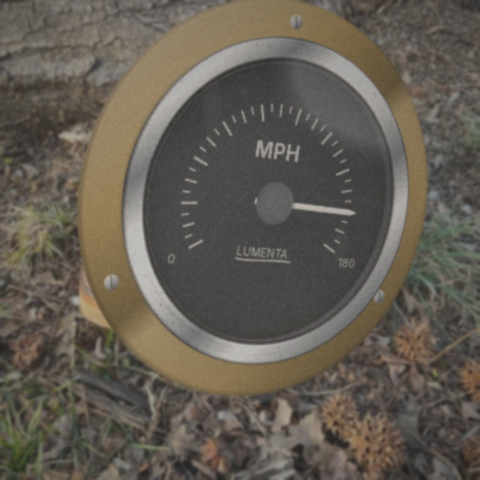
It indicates 160 mph
